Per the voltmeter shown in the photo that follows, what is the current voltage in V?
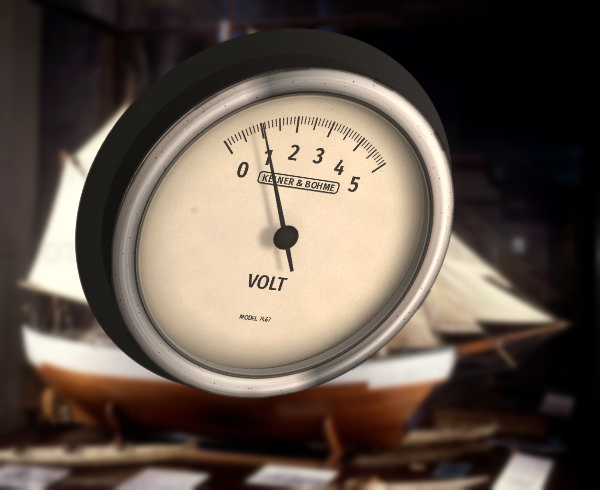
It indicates 1 V
